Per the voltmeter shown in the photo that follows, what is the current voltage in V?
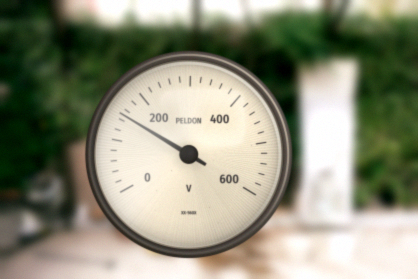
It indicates 150 V
